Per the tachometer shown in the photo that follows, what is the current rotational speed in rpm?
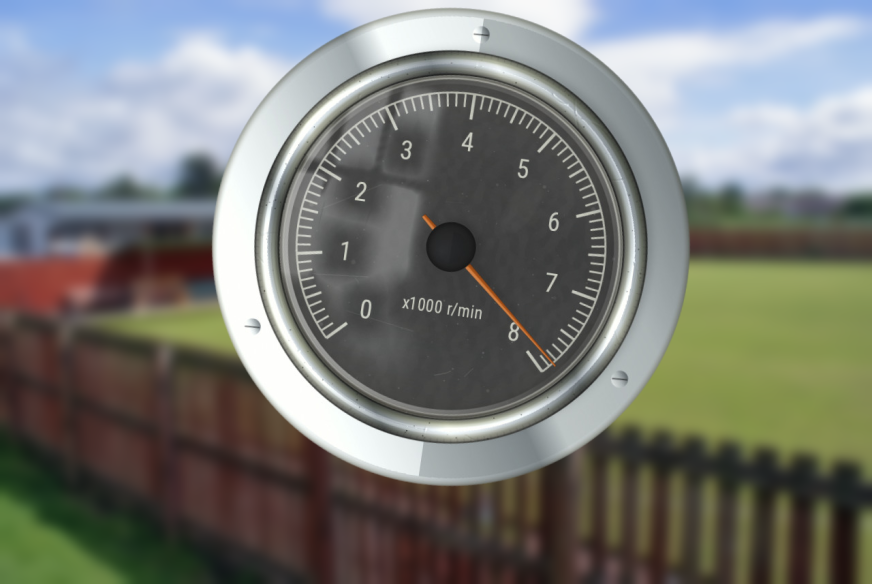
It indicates 7850 rpm
